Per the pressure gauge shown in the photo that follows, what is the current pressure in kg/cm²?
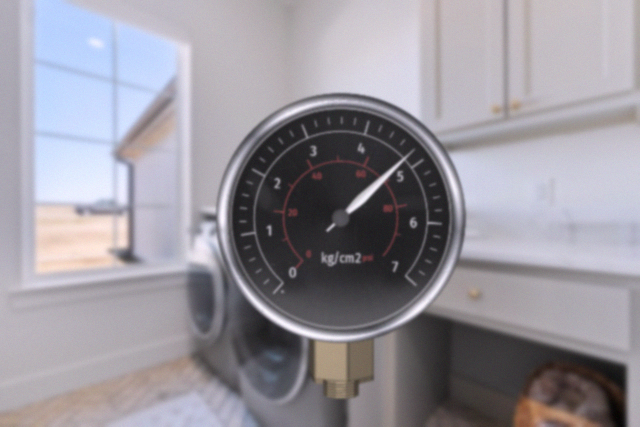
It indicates 4.8 kg/cm²
